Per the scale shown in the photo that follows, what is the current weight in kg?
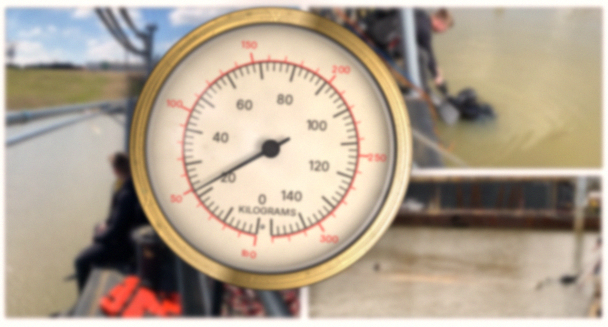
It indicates 22 kg
